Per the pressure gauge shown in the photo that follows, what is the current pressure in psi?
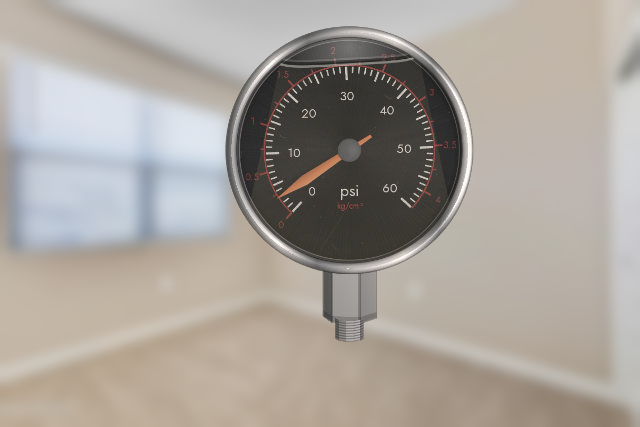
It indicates 3 psi
